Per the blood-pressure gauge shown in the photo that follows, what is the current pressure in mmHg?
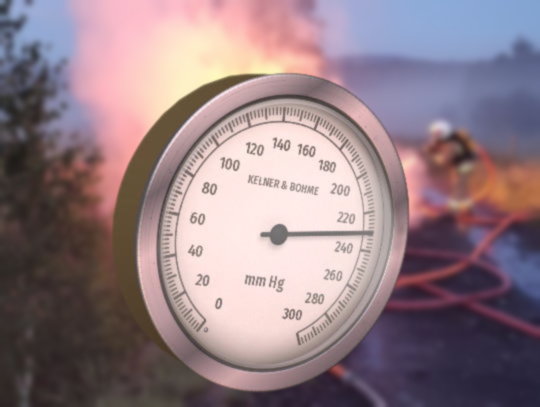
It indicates 230 mmHg
